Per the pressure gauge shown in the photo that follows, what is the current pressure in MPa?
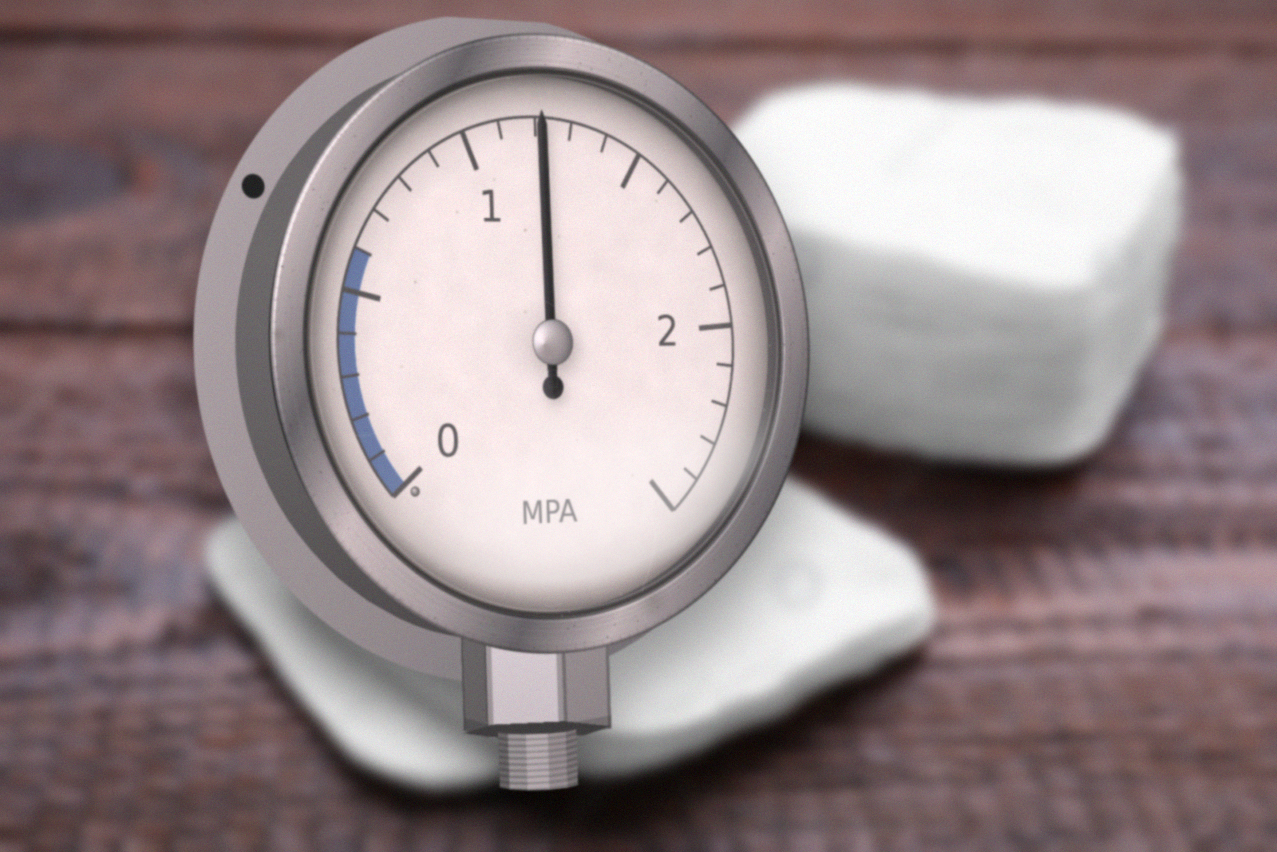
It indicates 1.2 MPa
